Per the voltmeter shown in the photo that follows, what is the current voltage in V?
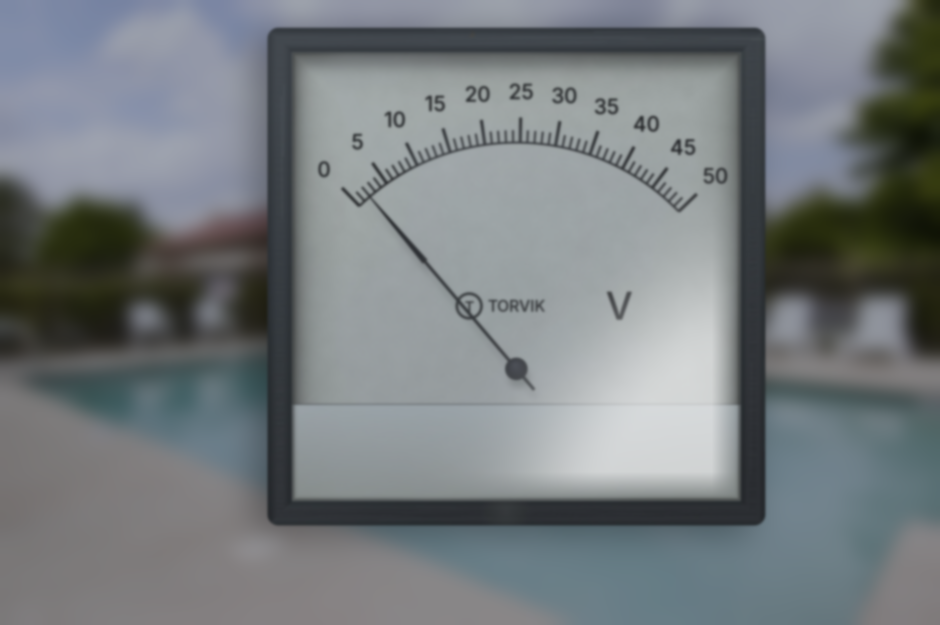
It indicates 2 V
